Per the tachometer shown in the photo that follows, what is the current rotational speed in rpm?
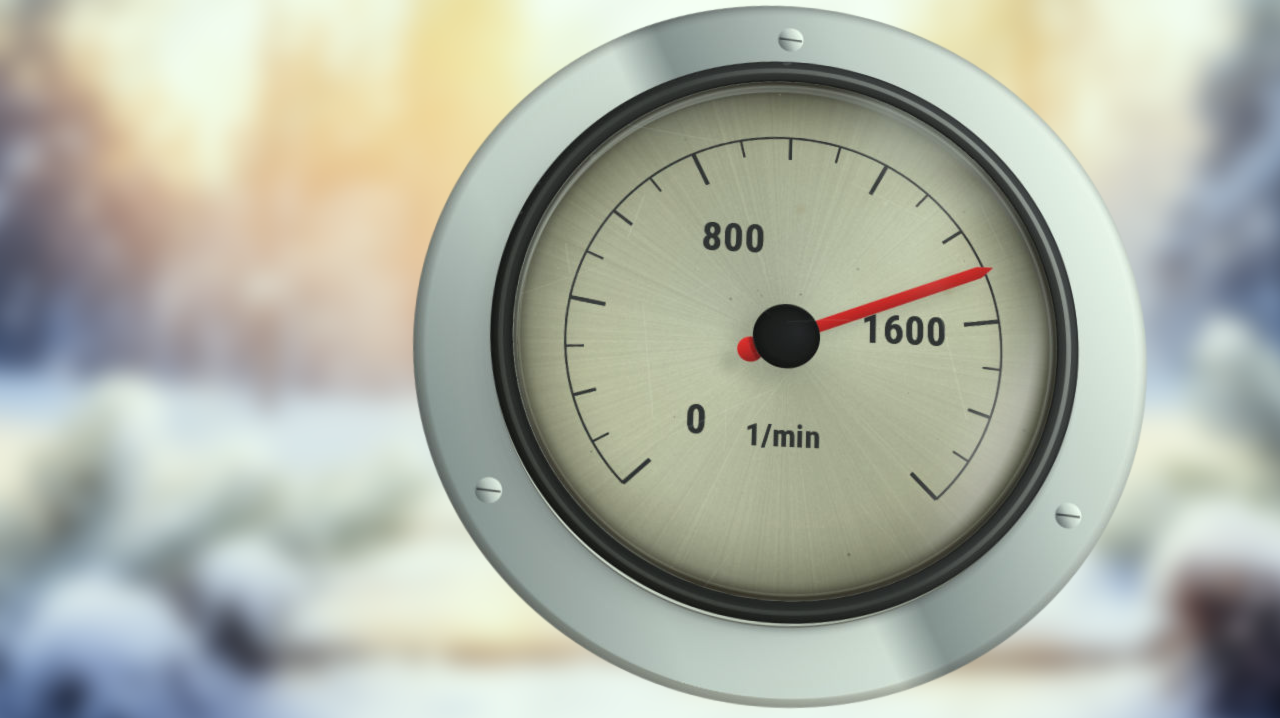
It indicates 1500 rpm
